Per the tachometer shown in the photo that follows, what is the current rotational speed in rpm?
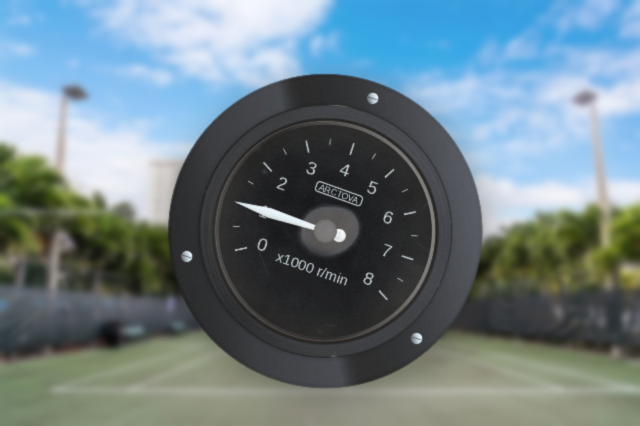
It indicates 1000 rpm
